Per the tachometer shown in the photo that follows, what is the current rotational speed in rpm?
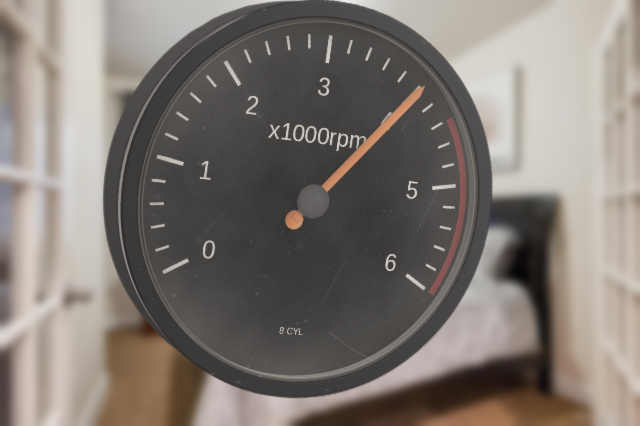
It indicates 4000 rpm
